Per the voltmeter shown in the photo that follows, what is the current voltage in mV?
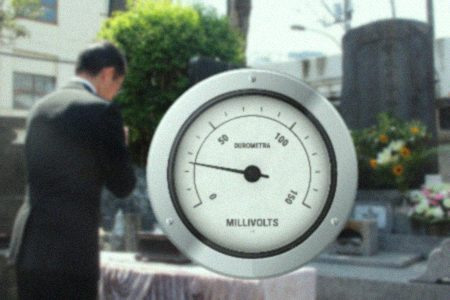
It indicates 25 mV
